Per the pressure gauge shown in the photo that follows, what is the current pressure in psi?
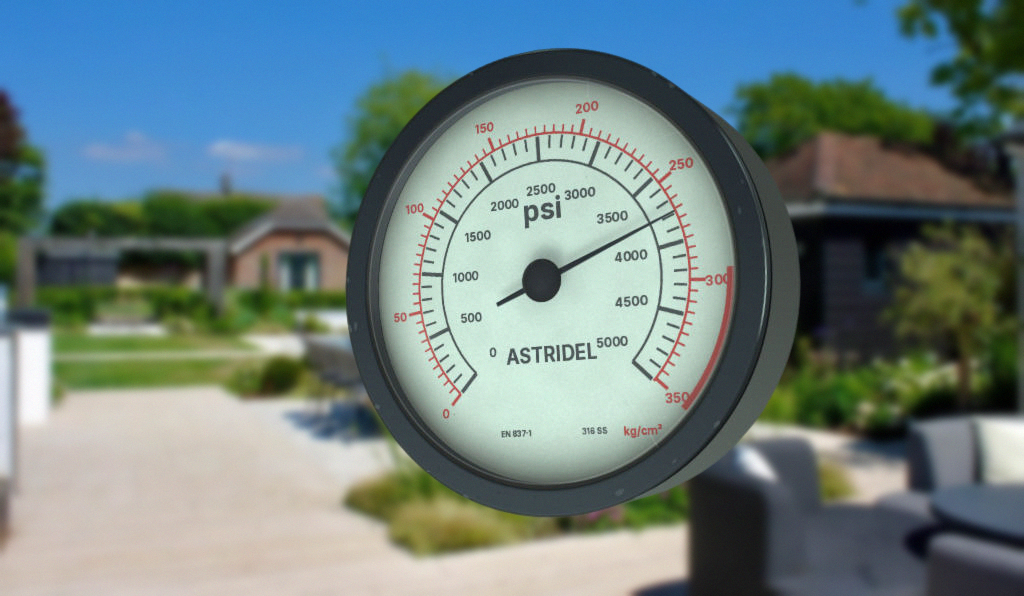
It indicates 3800 psi
